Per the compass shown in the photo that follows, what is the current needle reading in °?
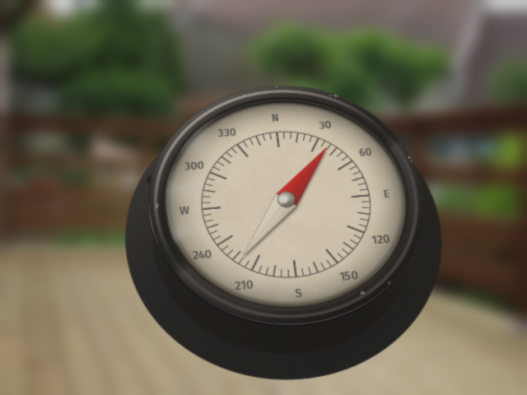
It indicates 40 °
